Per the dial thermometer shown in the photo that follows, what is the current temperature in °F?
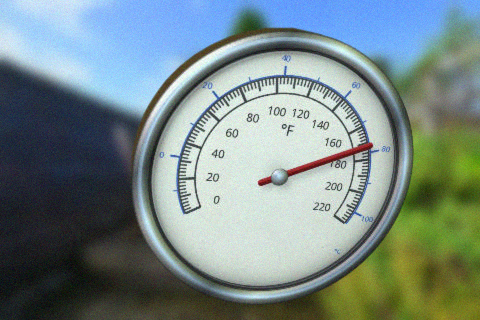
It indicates 170 °F
